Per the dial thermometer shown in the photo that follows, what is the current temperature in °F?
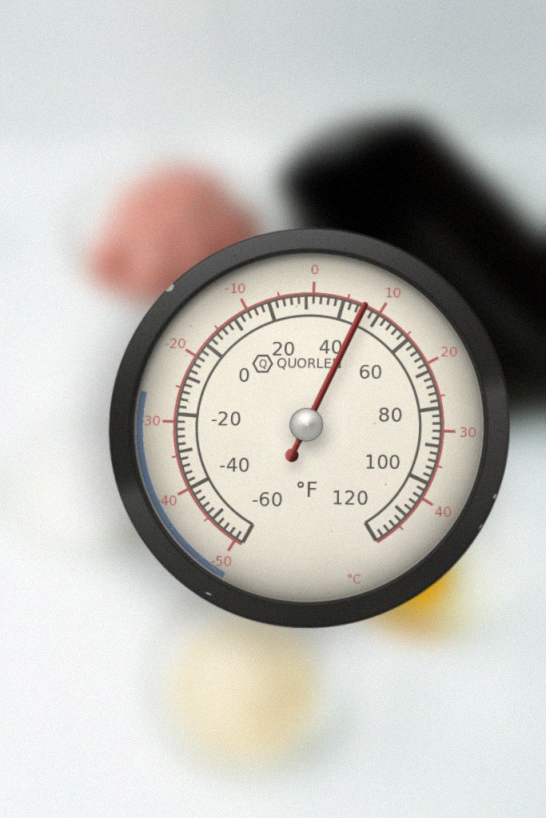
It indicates 46 °F
